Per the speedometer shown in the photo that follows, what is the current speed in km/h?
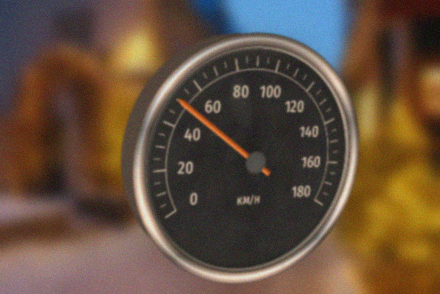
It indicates 50 km/h
